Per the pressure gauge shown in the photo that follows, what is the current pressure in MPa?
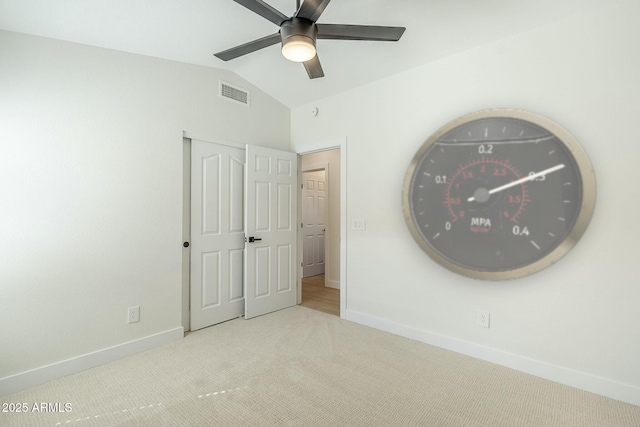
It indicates 0.3 MPa
